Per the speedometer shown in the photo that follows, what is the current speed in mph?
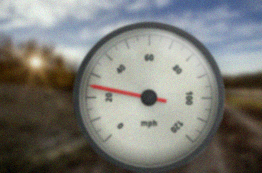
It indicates 25 mph
